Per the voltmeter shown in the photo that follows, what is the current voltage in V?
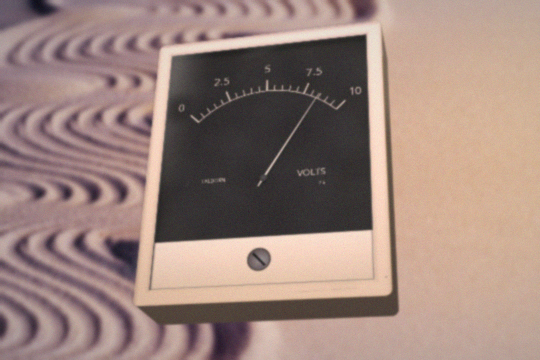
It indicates 8.5 V
